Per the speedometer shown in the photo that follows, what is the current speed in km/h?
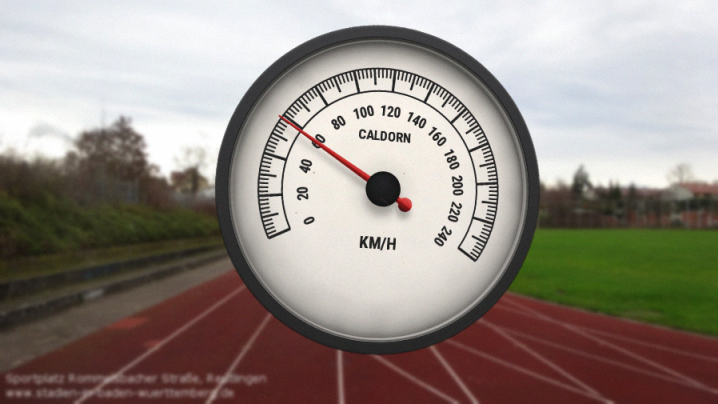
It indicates 58 km/h
